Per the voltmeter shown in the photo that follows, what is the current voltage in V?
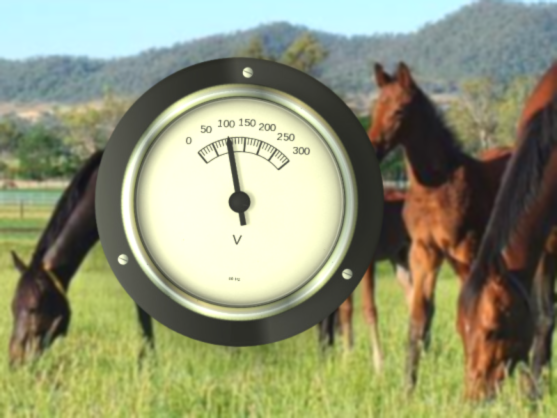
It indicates 100 V
